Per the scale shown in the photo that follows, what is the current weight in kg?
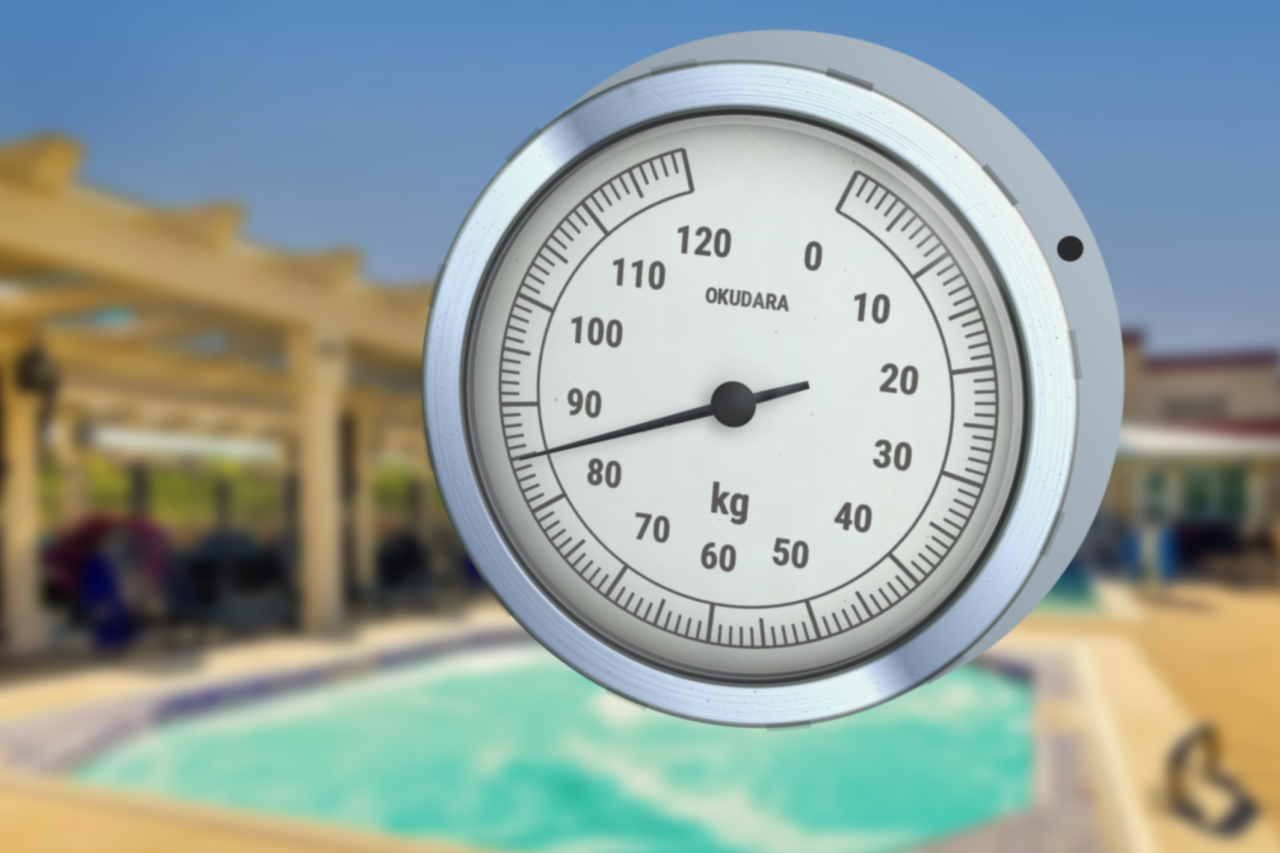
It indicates 85 kg
